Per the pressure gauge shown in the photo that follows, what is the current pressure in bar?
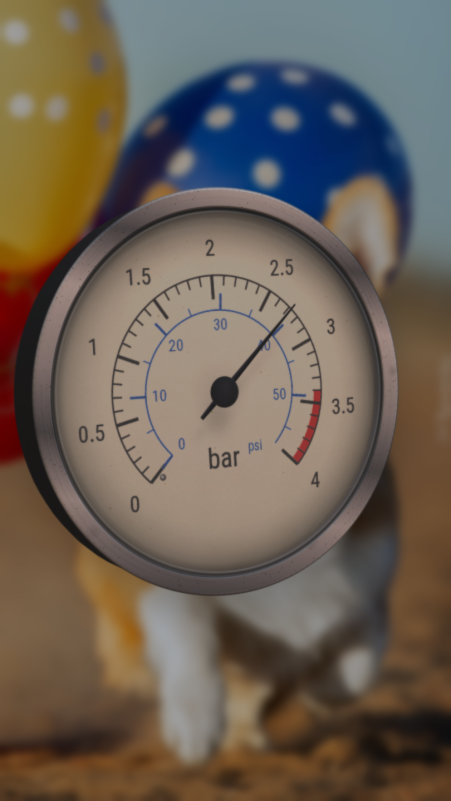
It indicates 2.7 bar
